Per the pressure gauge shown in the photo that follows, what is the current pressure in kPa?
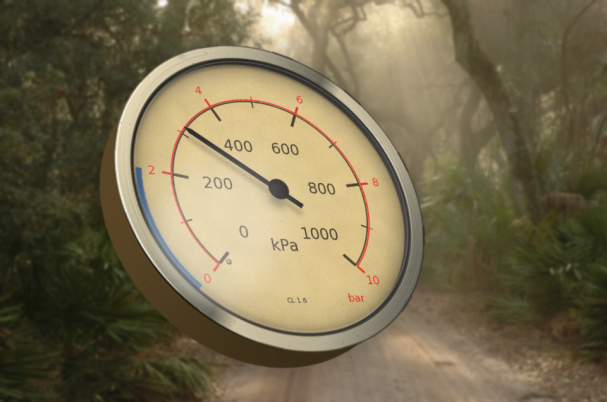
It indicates 300 kPa
